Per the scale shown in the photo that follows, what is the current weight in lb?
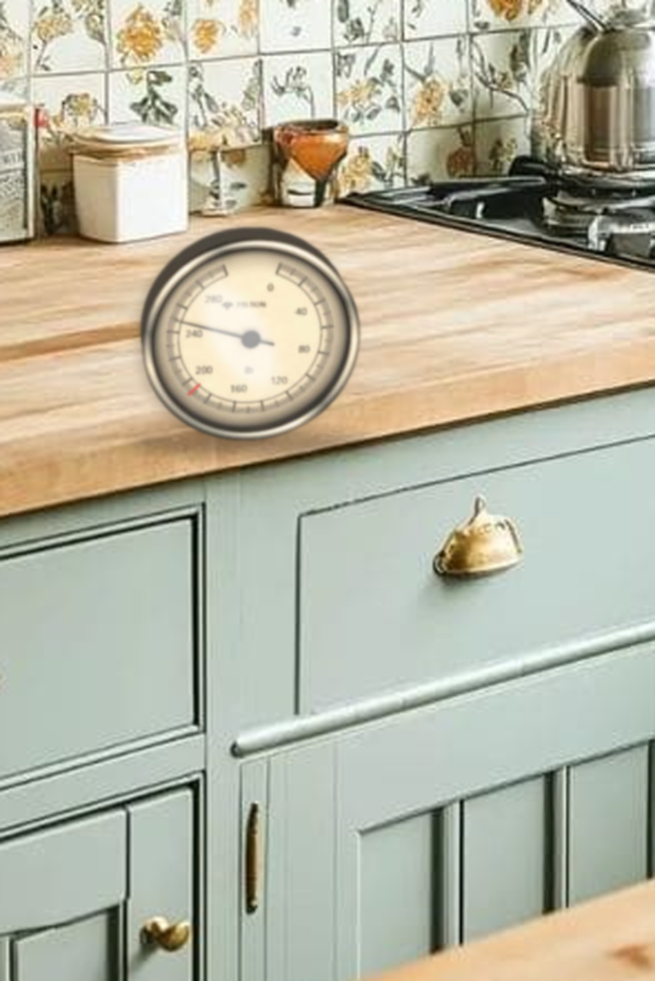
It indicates 250 lb
